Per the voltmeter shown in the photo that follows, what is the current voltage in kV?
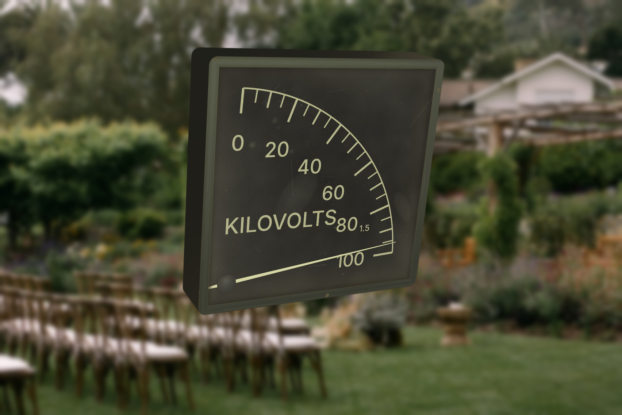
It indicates 95 kV
